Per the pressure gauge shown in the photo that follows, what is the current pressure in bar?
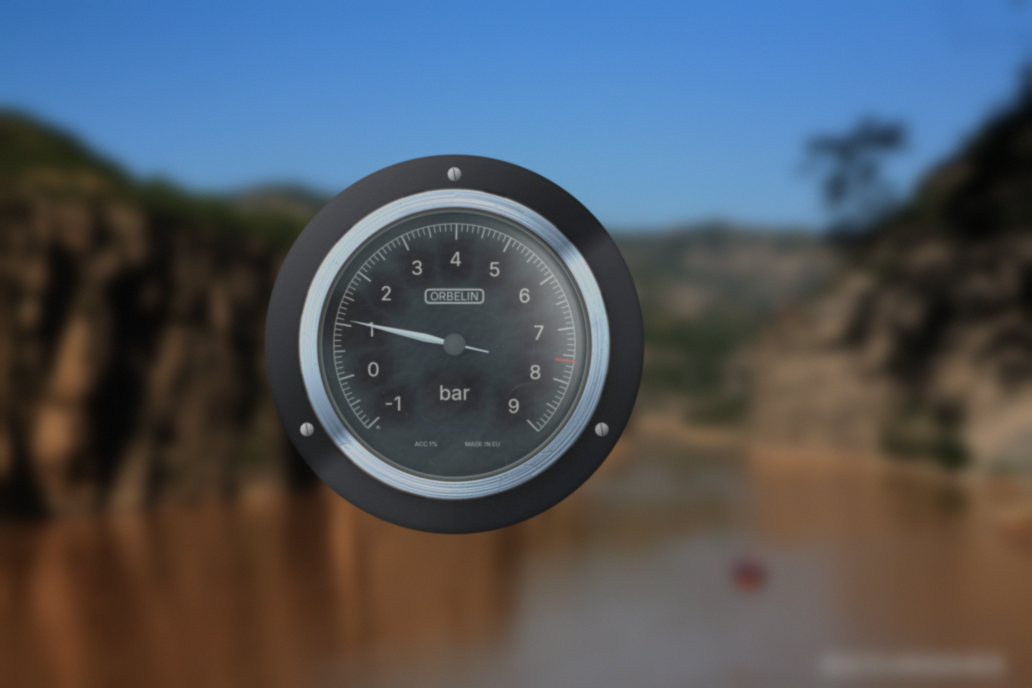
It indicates 1.1 bar
